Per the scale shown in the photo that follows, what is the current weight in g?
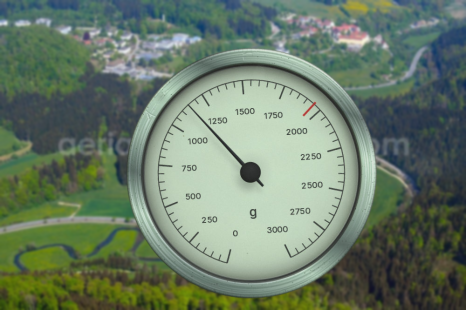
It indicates 1150 g
